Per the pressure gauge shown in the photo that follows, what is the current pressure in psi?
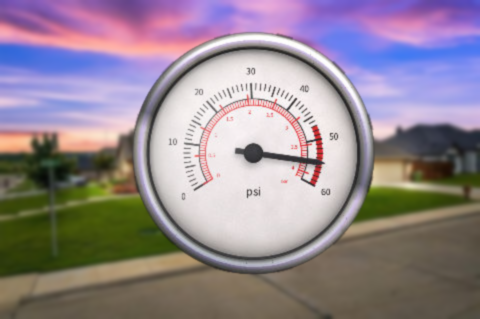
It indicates 55 psi
